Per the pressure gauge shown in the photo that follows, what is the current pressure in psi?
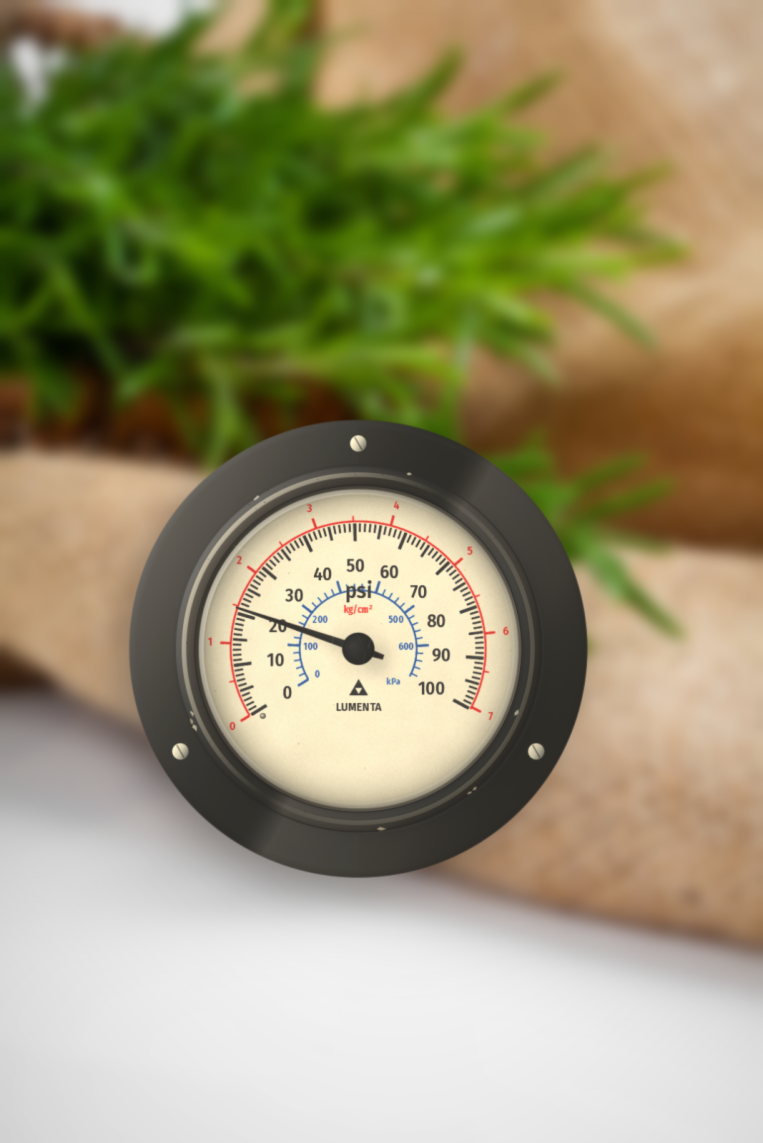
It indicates 21 psi
